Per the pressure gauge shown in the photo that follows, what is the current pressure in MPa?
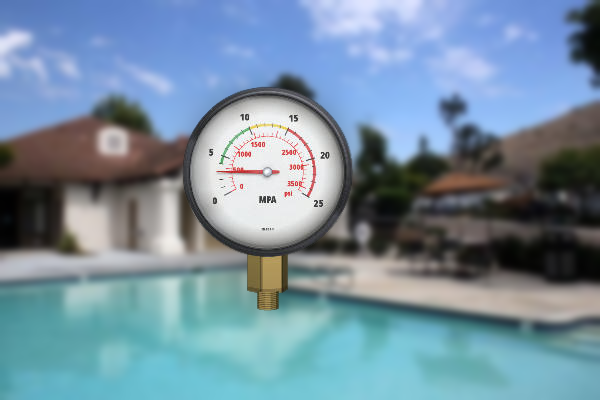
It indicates 3 MPa
